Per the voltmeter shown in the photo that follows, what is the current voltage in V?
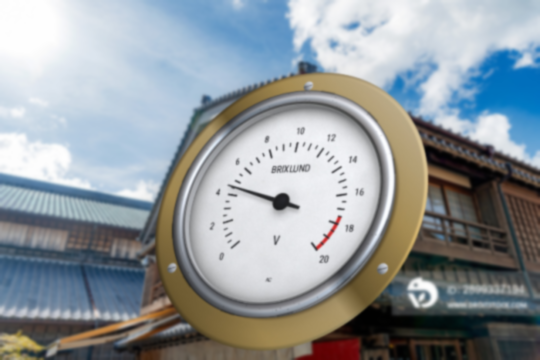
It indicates 4.5 V
